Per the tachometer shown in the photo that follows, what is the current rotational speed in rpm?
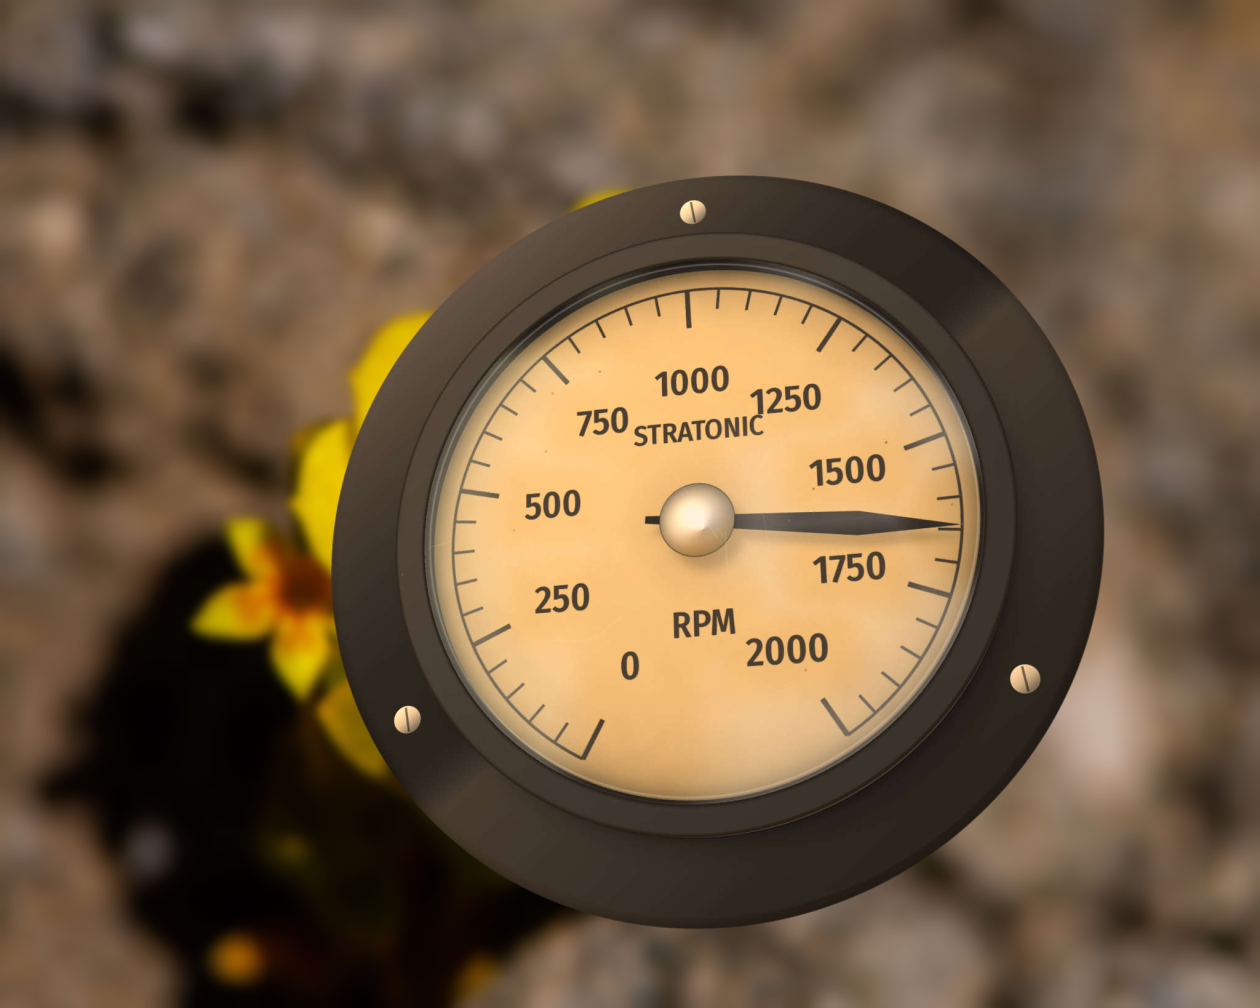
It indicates 1650 rpm
